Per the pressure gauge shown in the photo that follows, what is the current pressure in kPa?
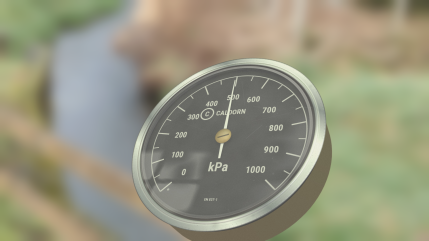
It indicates 500 kPa
